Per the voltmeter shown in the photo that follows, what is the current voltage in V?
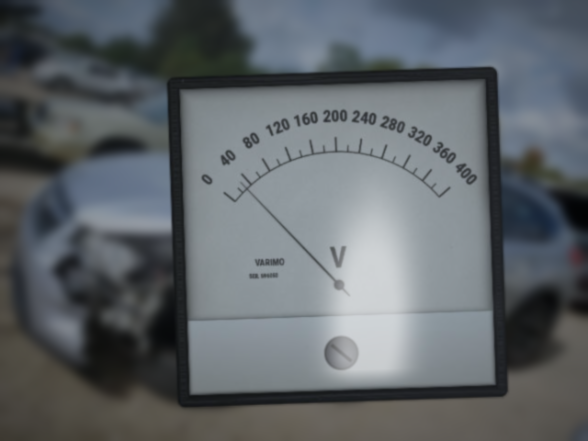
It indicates 30 V
